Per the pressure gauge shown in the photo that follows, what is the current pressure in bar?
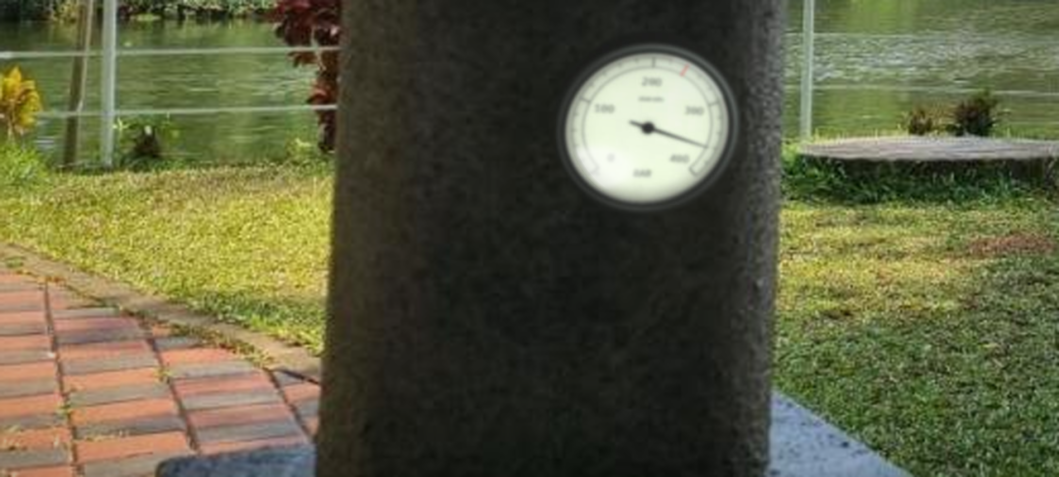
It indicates 360 bar
